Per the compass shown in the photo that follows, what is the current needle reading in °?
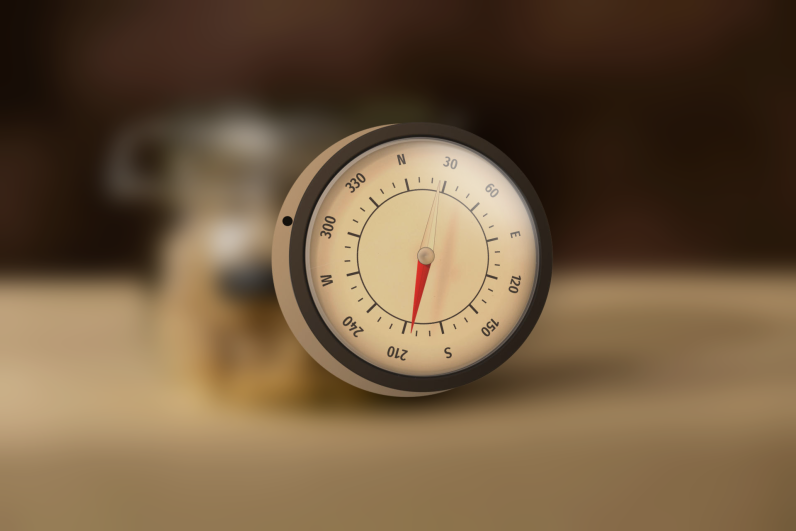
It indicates 205 °
